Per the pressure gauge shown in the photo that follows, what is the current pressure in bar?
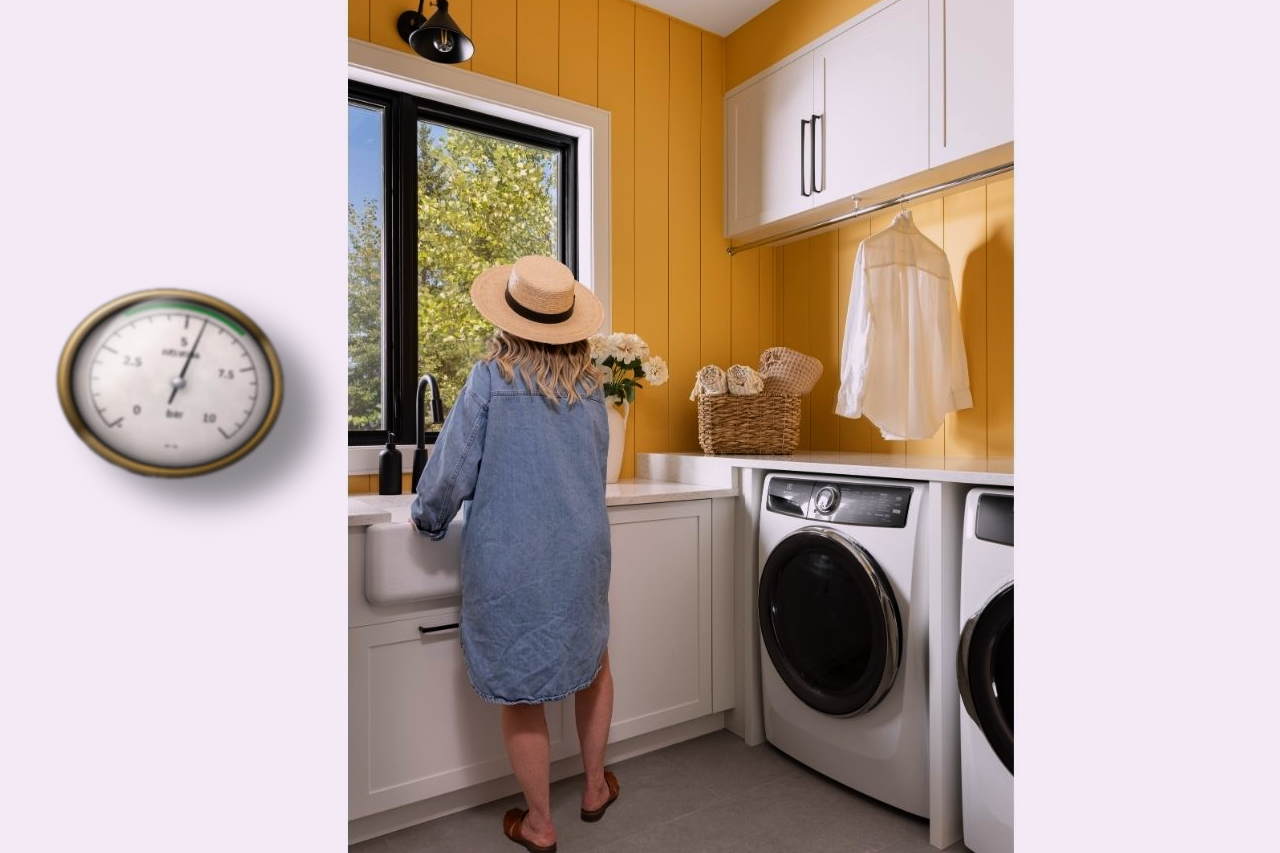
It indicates 5.5 bar
